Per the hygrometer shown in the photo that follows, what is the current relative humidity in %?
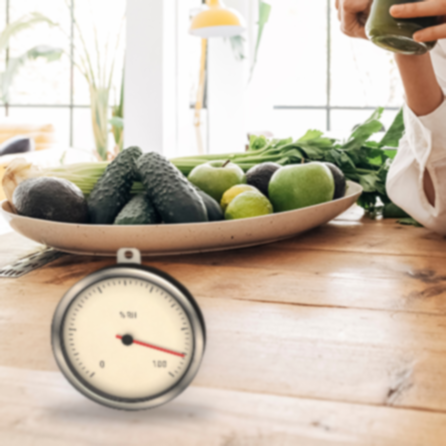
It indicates 90 %
